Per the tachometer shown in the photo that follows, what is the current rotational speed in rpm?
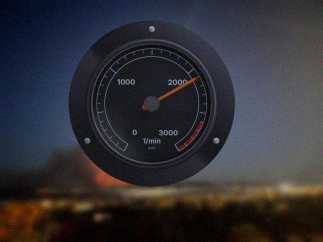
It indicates 2100 rpm
